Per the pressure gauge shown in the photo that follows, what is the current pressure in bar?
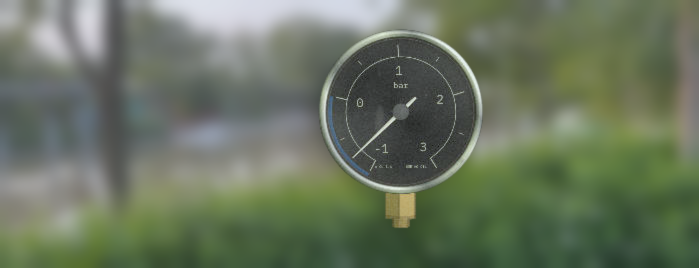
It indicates -0.75 bar
